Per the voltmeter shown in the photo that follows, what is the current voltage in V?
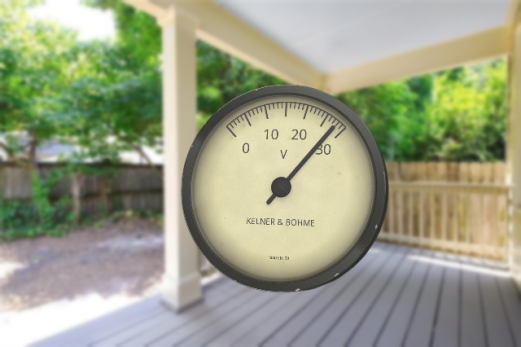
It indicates 28 V
